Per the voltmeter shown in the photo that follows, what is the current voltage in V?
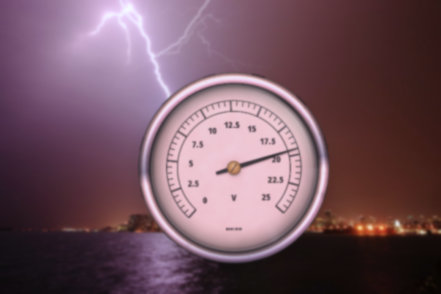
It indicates 19.5 V
